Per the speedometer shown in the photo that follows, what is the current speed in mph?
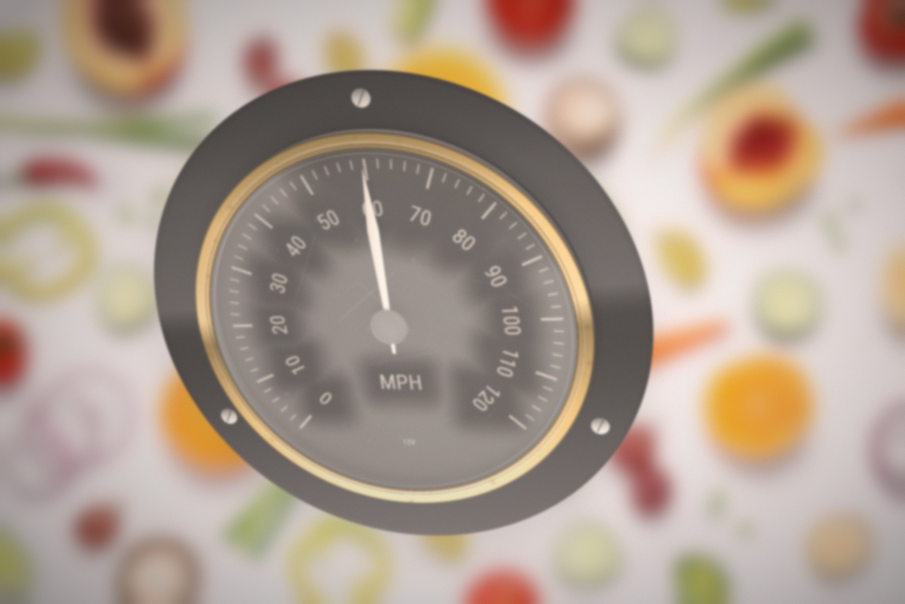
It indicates 60 mph
